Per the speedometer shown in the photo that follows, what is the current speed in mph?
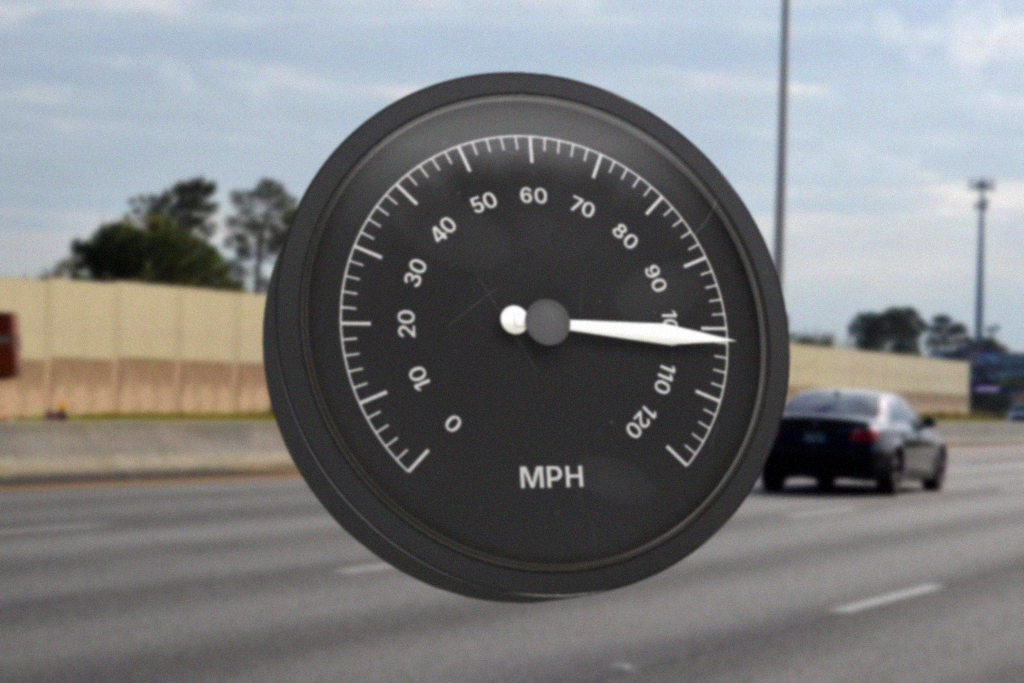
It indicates 102 mph
